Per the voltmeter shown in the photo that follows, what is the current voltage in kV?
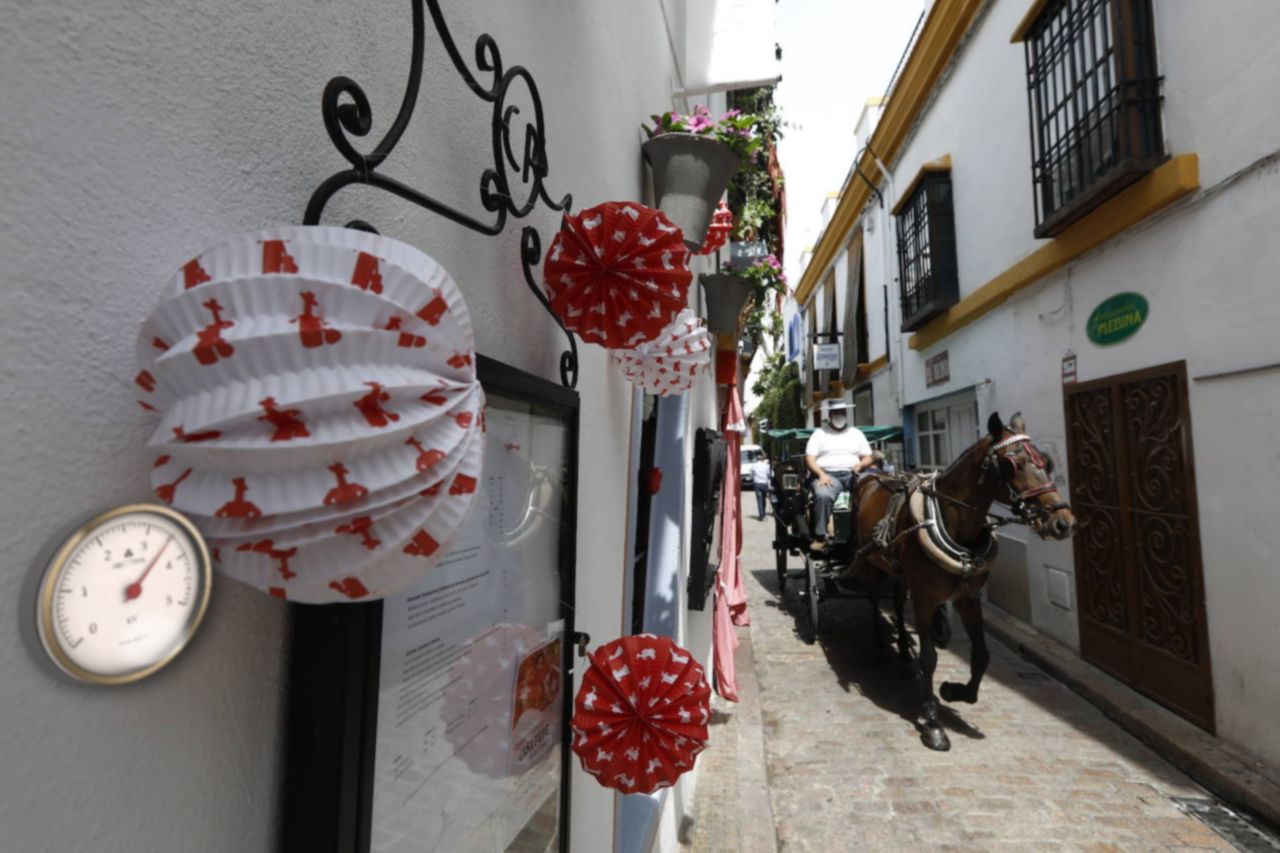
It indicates 3.5 kV
